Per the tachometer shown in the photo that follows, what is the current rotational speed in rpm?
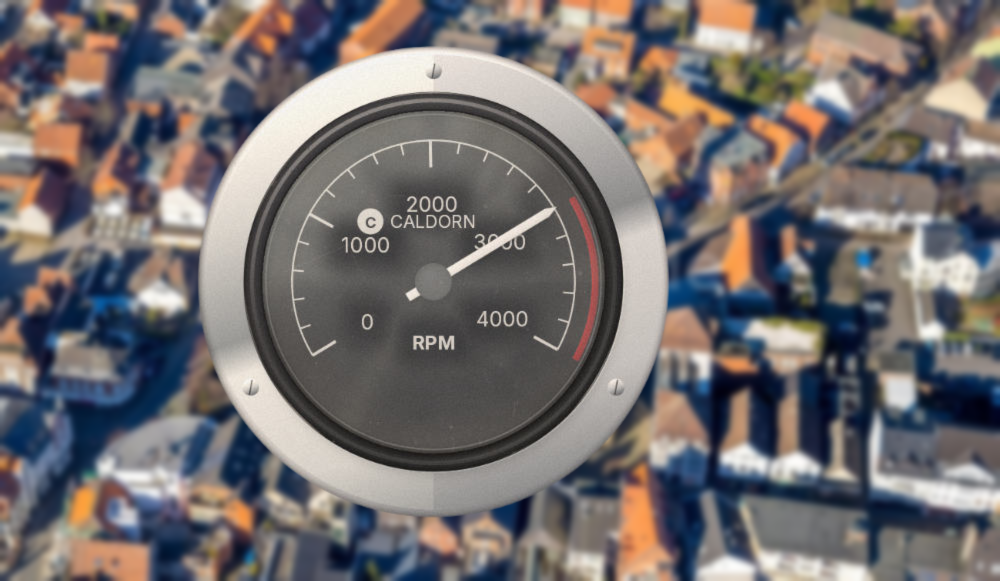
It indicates 3000 rpm
